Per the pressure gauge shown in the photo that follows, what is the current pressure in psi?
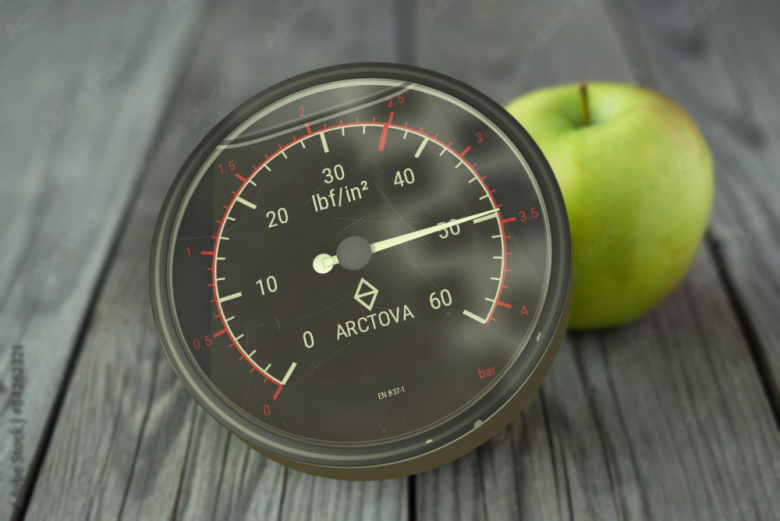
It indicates 50 psi
